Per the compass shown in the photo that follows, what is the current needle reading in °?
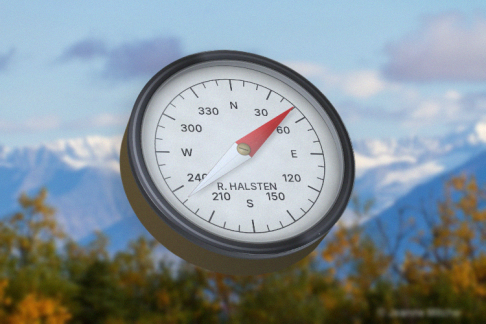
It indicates 50 °
